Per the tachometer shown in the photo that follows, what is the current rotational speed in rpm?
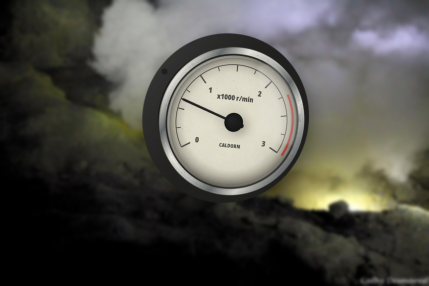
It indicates 625 rpm
